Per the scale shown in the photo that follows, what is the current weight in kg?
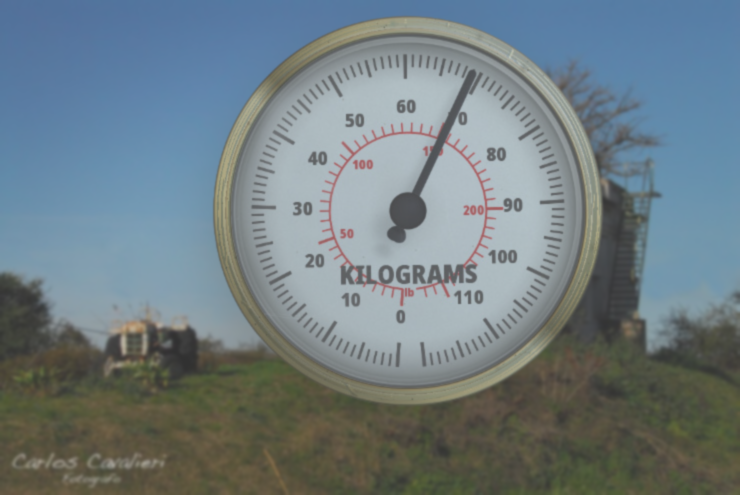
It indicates 69 kg
